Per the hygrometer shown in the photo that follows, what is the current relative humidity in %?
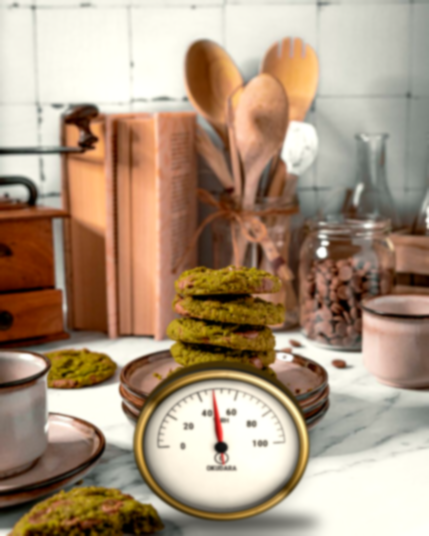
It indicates 48 %
